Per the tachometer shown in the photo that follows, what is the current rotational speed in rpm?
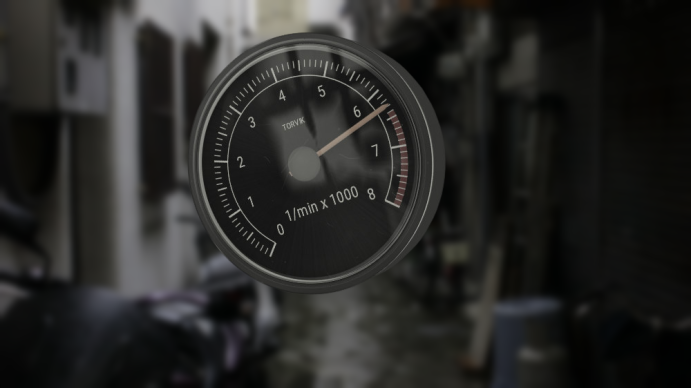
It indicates 6300 rpm
